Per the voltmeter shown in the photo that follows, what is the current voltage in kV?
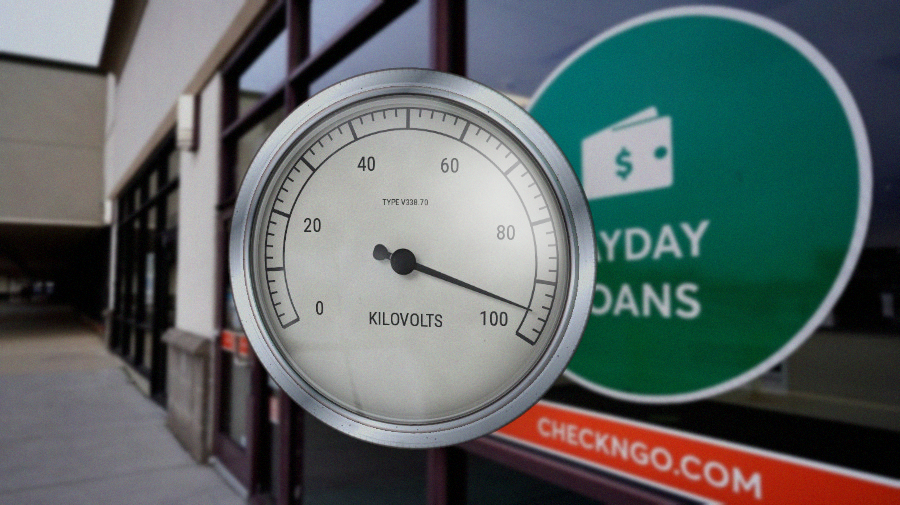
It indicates 95 kV
